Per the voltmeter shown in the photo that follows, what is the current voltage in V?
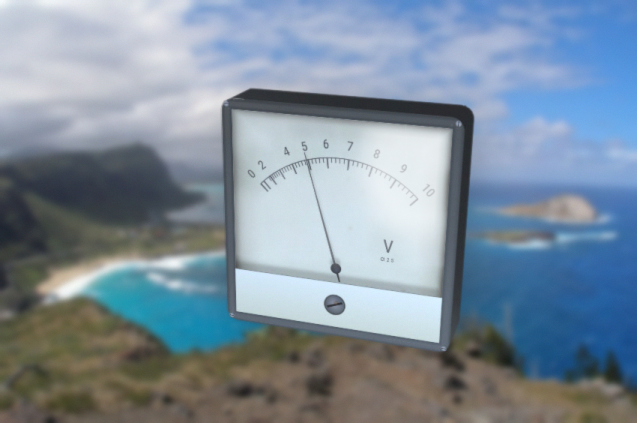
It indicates 5 V
